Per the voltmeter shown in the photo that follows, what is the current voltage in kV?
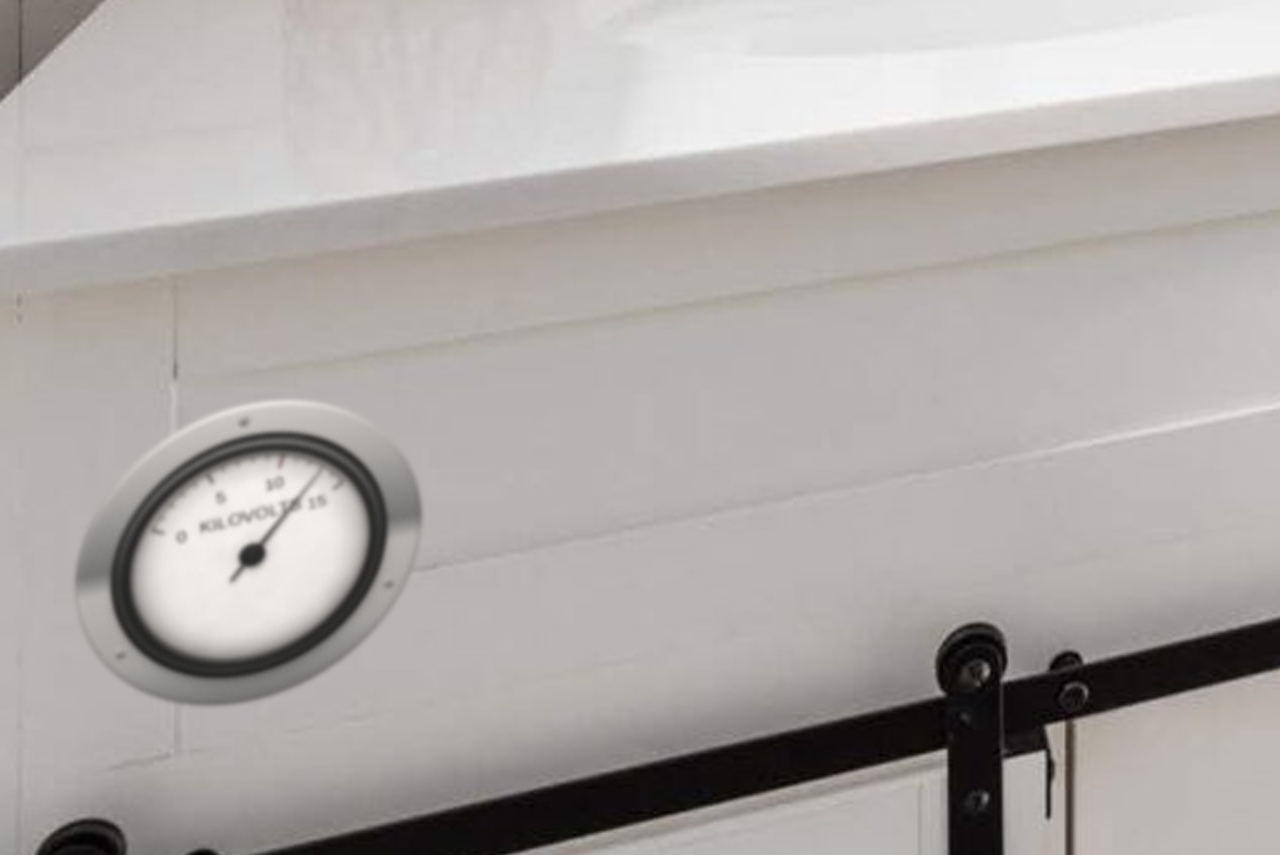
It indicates 13 kV
